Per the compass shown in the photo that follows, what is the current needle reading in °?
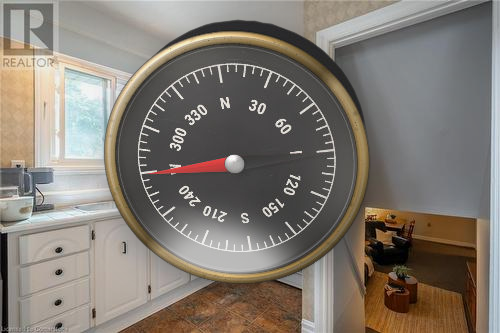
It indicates 270 °
